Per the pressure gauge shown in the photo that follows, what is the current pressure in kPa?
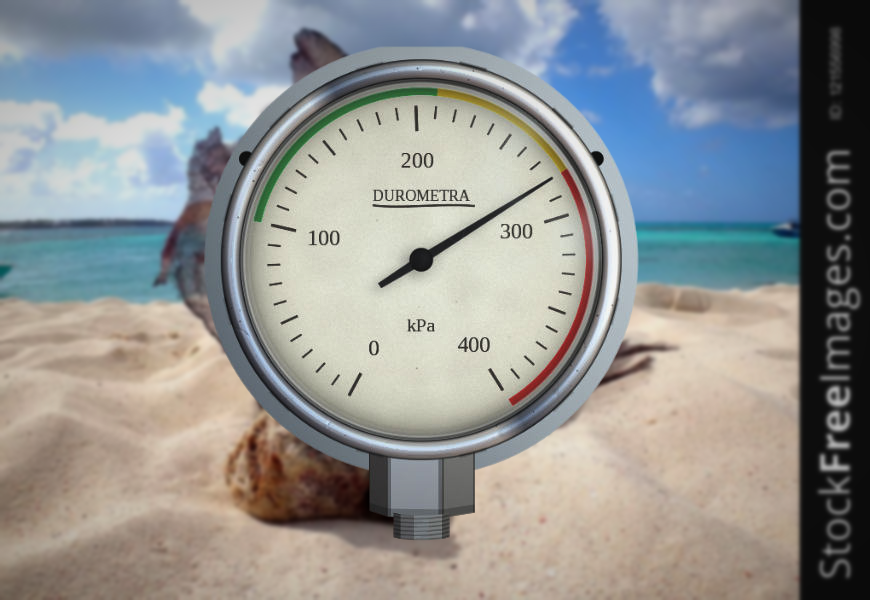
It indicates 280 kPa
